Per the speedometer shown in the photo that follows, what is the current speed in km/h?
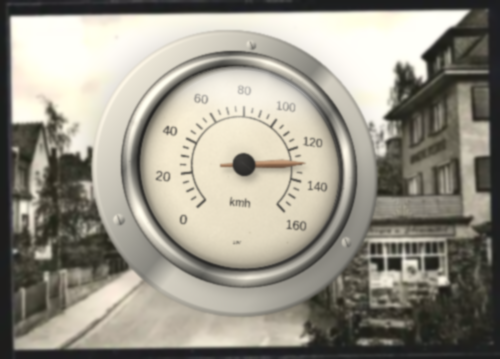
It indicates 130 km/h
